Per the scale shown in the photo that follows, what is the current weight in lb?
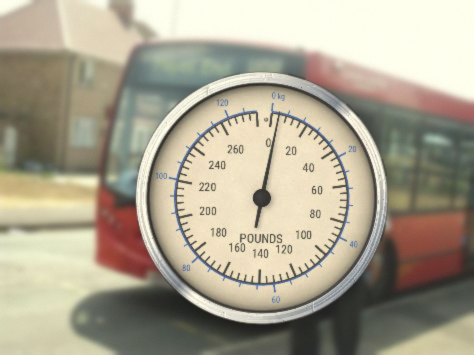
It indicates 4 lb
